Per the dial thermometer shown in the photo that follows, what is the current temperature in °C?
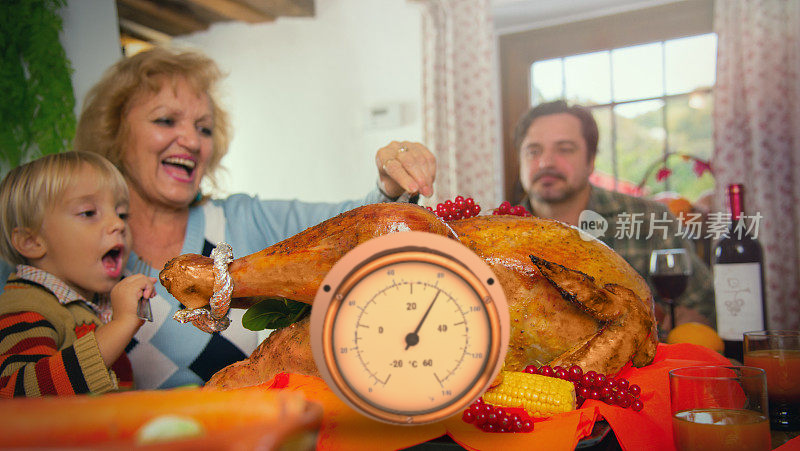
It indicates 28 °C
